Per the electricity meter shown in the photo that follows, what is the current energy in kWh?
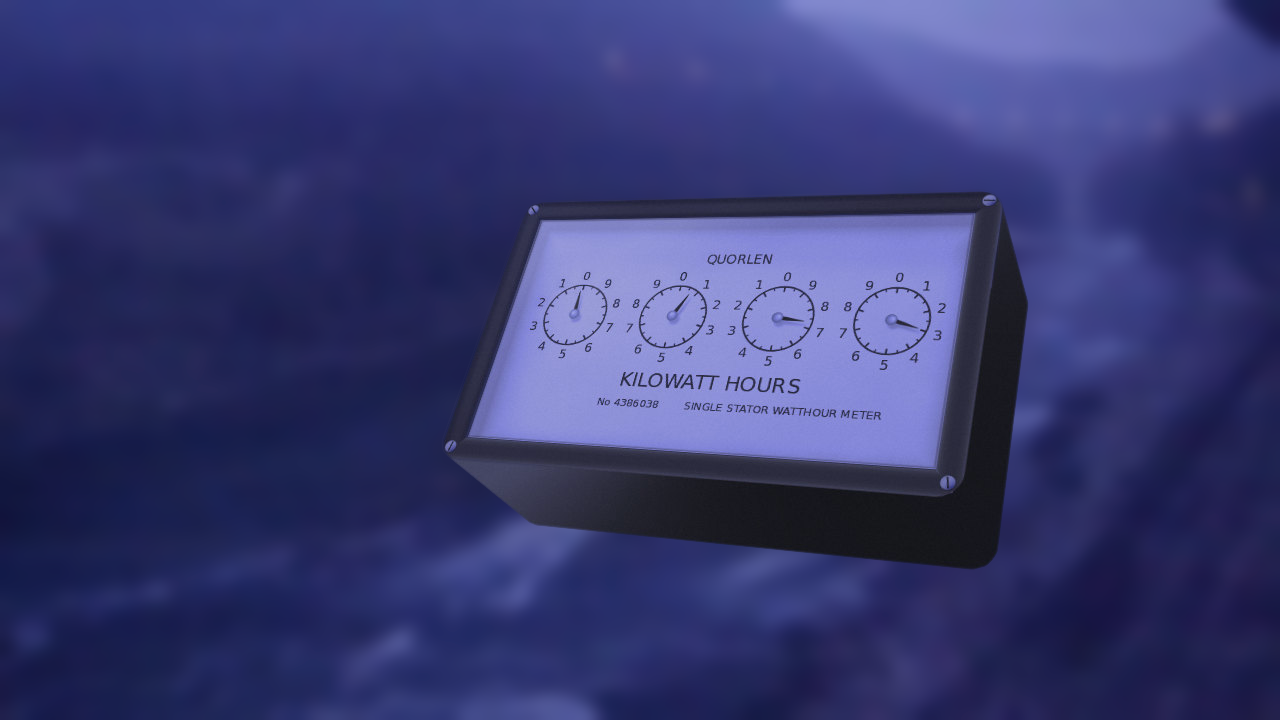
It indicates 73 kWh
